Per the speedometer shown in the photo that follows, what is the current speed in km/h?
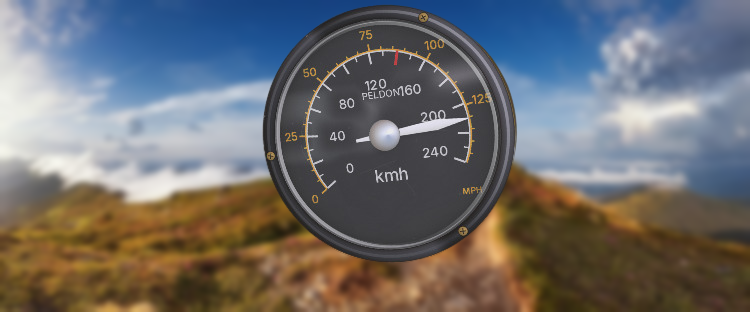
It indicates 210 km/h
